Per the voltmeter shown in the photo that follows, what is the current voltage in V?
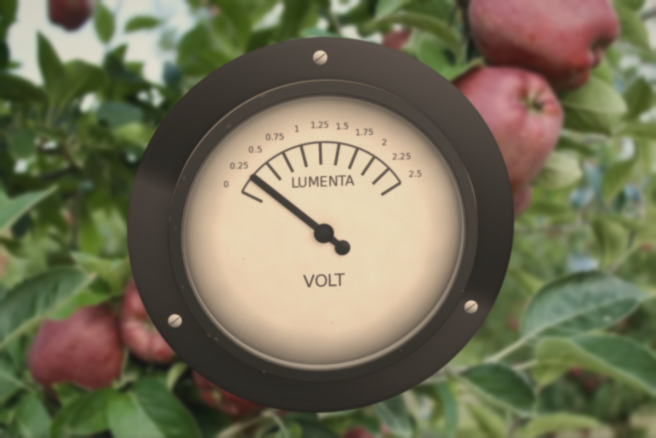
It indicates 0.25 V
